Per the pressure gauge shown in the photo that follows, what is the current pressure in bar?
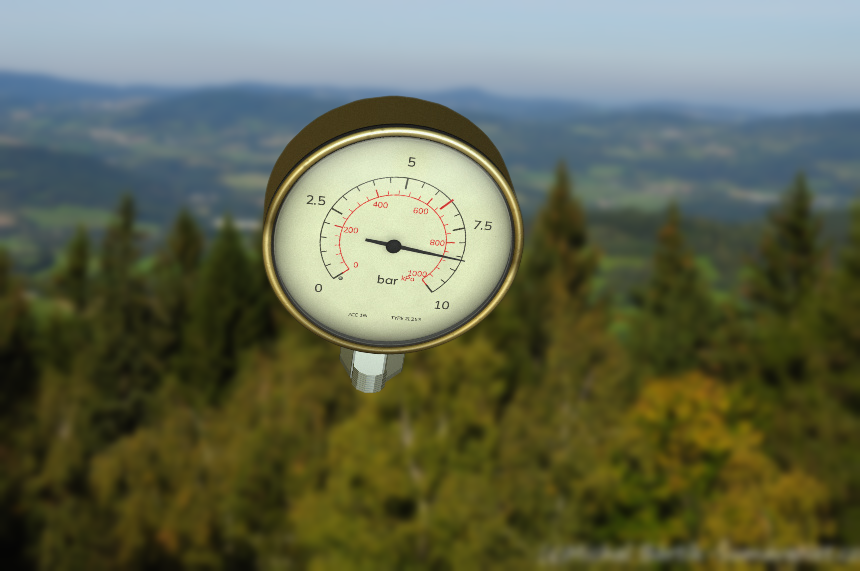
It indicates 8.5 bar
